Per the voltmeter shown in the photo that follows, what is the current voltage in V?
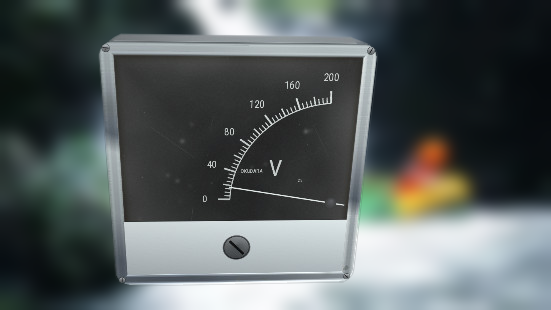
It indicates 20 V
